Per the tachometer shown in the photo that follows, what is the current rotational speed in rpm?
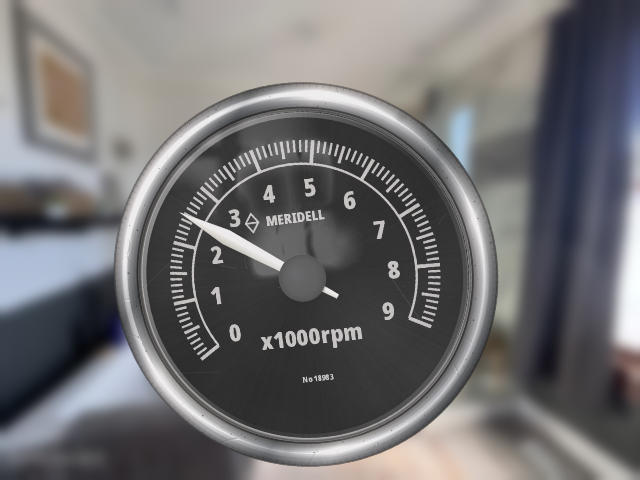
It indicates 2500 rpm
